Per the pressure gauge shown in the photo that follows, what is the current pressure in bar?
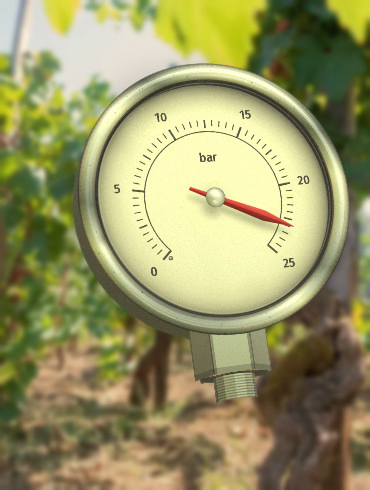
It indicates 23 bar
